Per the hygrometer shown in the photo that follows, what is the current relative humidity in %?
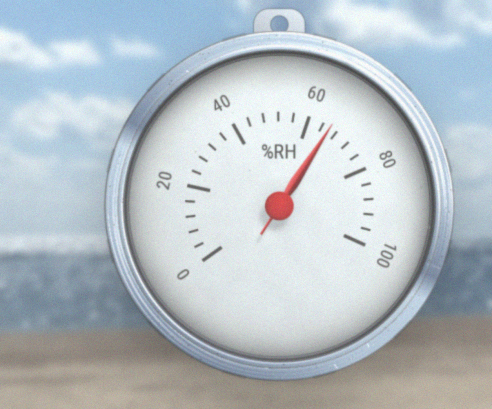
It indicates 66 %
